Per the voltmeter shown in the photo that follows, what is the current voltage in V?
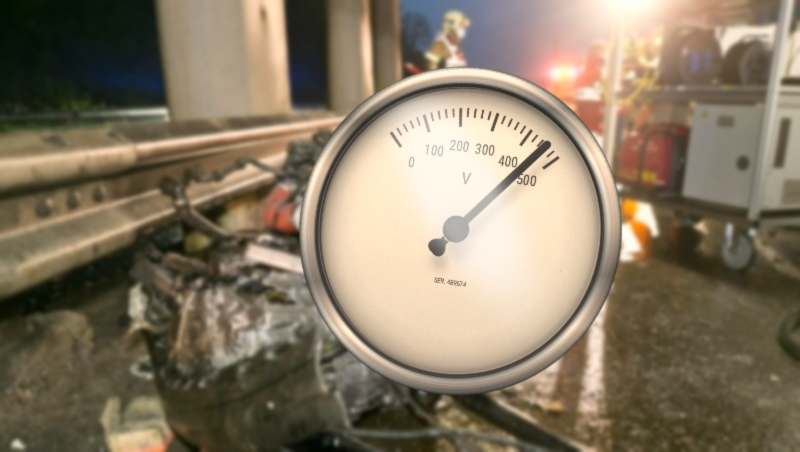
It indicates 460 V
